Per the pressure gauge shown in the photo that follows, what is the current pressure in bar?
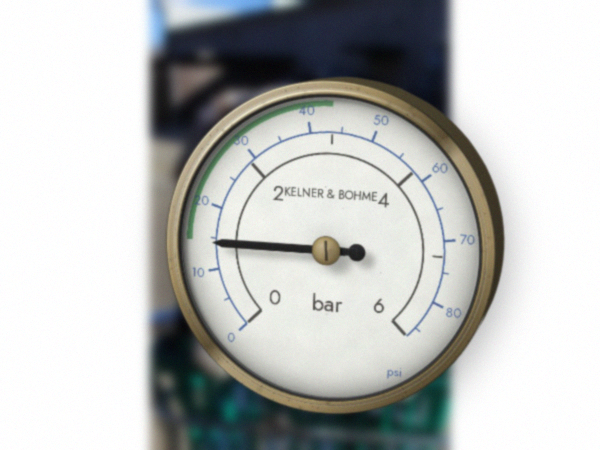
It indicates 1 bar
